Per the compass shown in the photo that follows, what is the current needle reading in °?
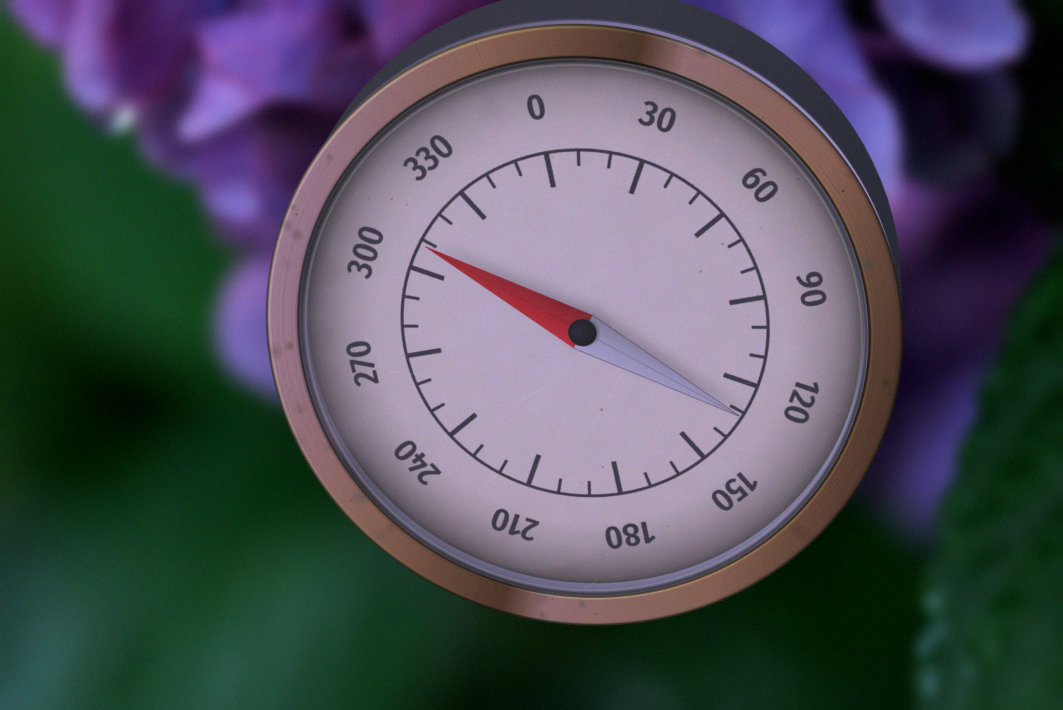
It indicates 310 °
